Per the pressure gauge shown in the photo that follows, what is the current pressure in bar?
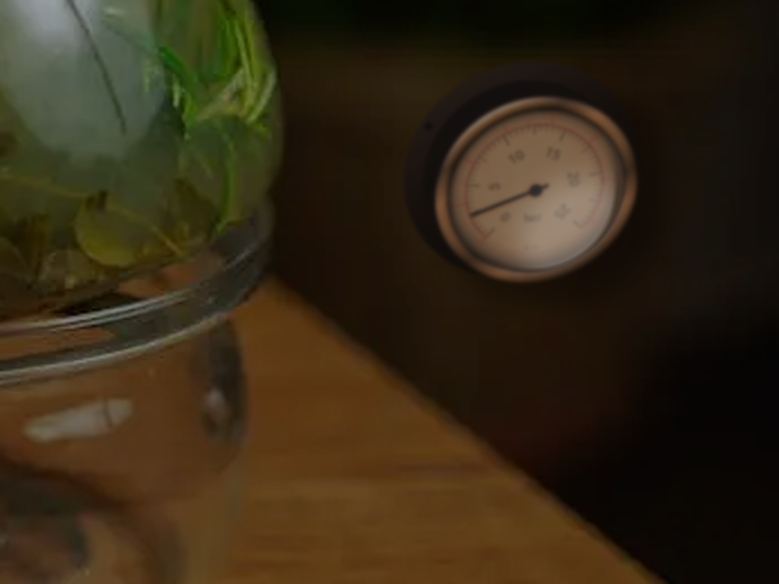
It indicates 2.5 bar
